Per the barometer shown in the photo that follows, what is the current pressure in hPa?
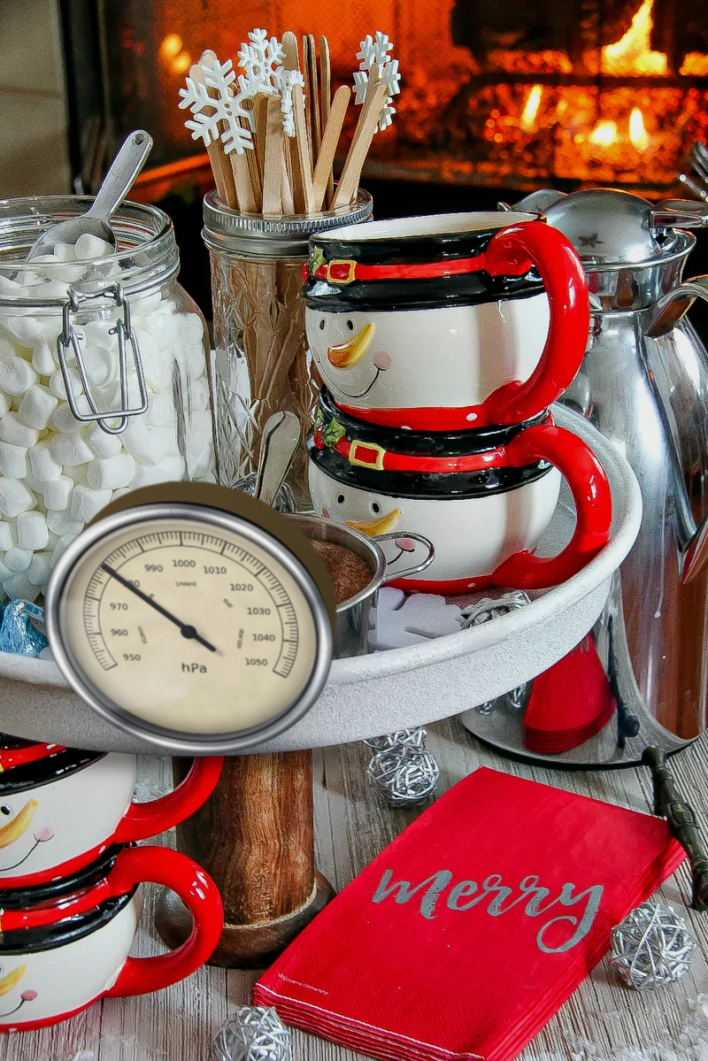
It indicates 980 hPa
